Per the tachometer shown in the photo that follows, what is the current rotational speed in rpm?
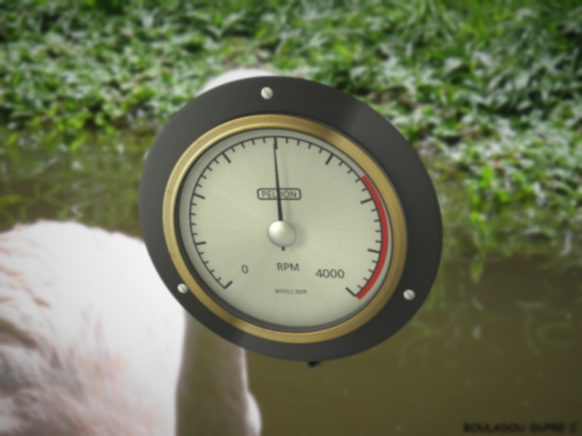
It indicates 2000 rpm
